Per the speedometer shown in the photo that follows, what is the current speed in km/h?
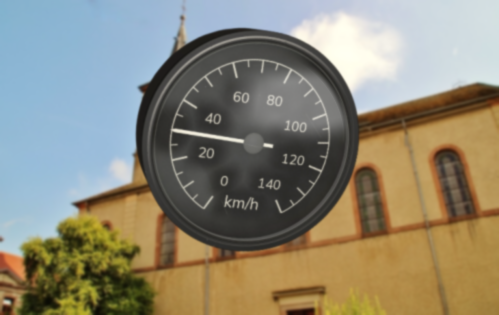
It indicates 30 km/h
